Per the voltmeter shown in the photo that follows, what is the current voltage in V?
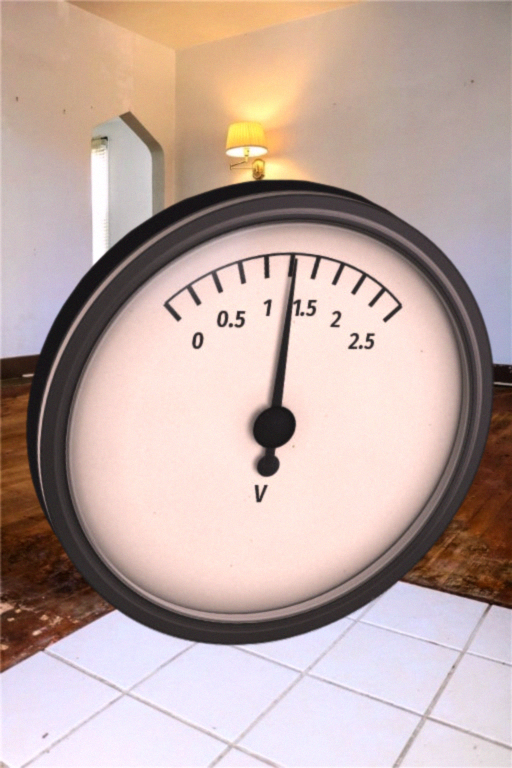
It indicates 1.25 V
